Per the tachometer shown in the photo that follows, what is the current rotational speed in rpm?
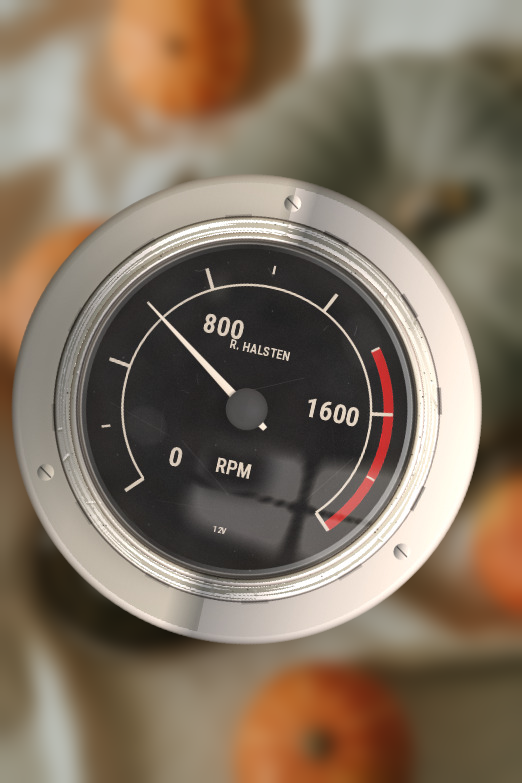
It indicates 600 rpm
